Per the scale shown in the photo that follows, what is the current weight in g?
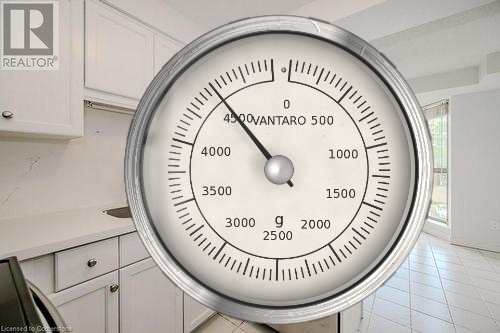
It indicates 4500 g
